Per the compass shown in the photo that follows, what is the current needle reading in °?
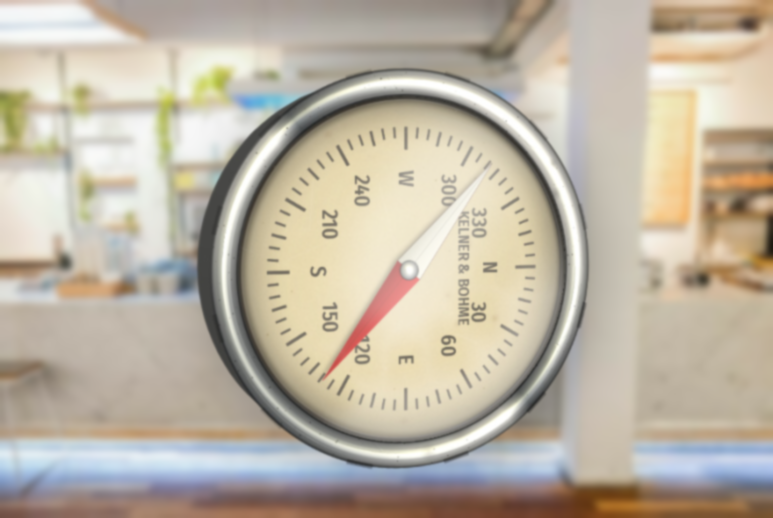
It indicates 130 °
